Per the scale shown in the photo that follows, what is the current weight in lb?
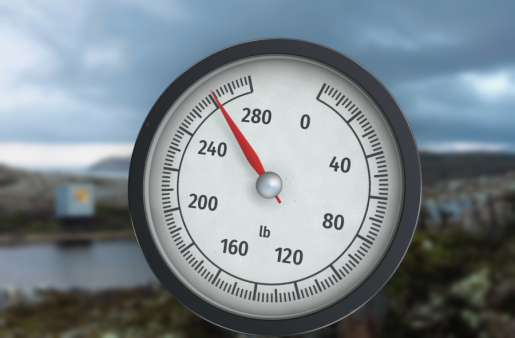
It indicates 262 lb
